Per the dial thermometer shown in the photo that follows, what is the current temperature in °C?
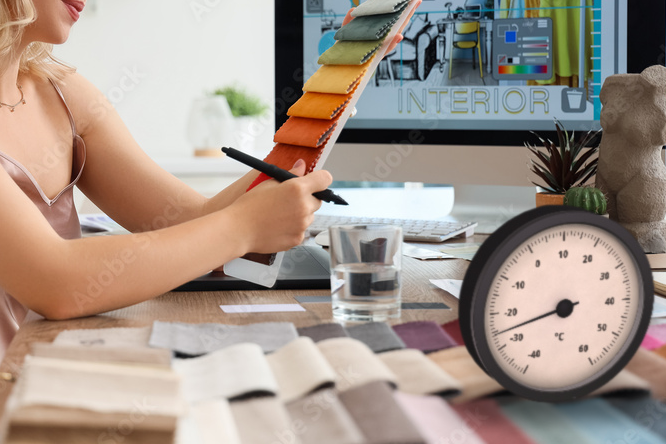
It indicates -25 °C
